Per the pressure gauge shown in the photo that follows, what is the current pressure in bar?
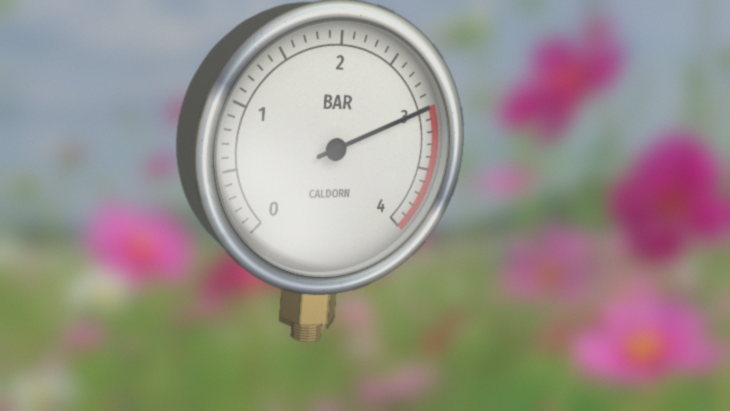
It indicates 3 bar
